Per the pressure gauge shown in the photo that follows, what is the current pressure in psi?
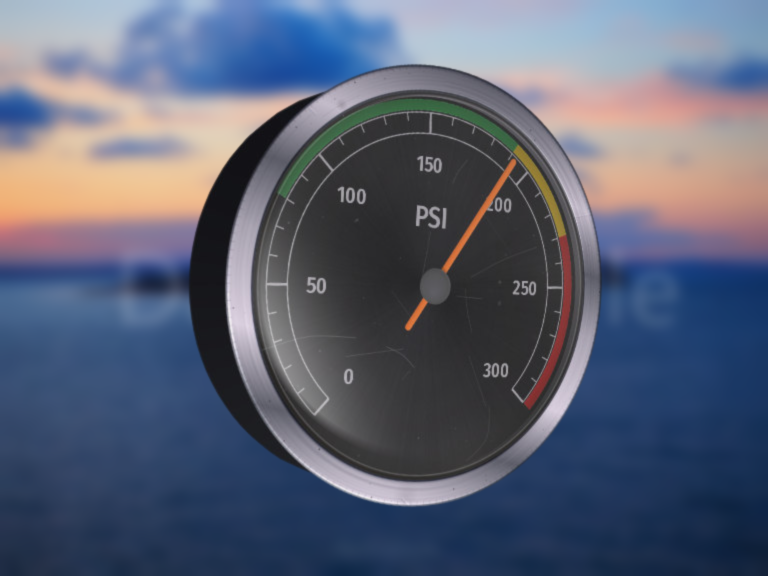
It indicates 190 psi
